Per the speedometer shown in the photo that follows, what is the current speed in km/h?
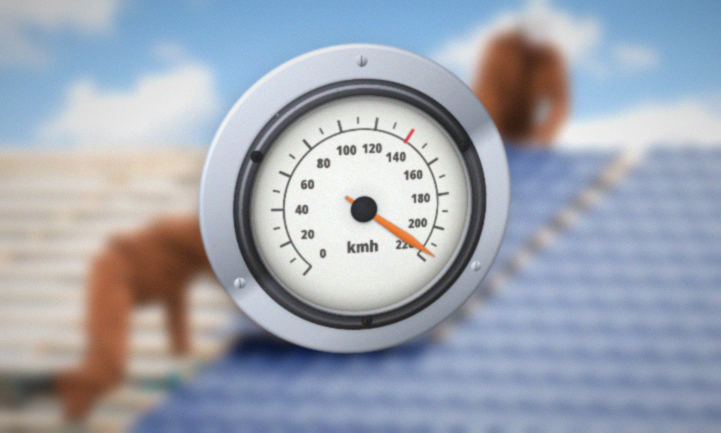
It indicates 215 km/h
